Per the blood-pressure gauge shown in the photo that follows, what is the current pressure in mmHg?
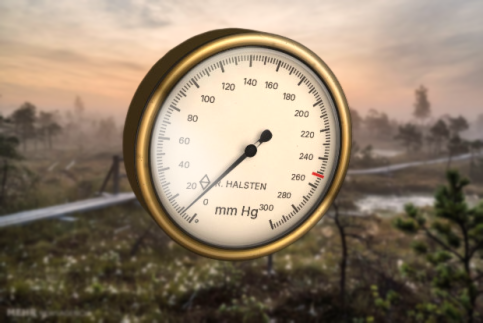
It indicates 10 mmHg
